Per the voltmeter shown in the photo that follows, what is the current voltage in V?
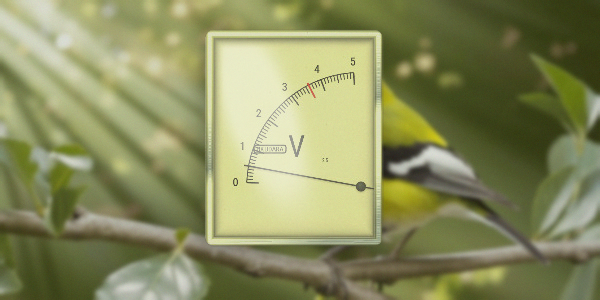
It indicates 0.5 V
